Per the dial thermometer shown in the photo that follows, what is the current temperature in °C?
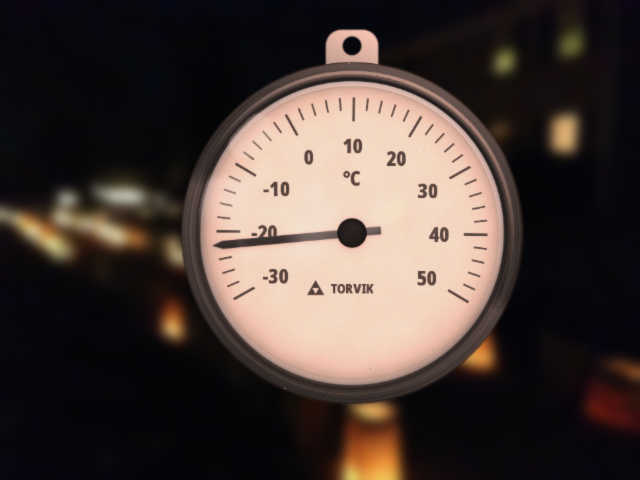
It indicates -22 °C
